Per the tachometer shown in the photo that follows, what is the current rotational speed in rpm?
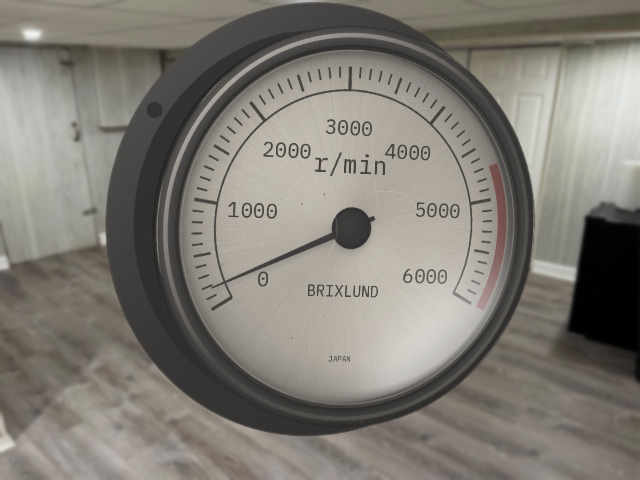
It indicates 200 rpm
